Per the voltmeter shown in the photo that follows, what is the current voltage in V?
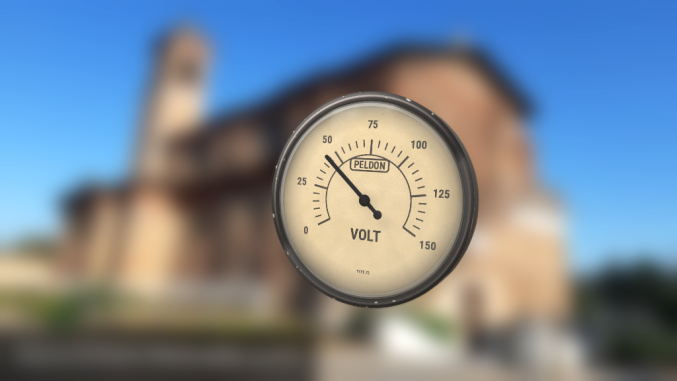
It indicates 45 V
